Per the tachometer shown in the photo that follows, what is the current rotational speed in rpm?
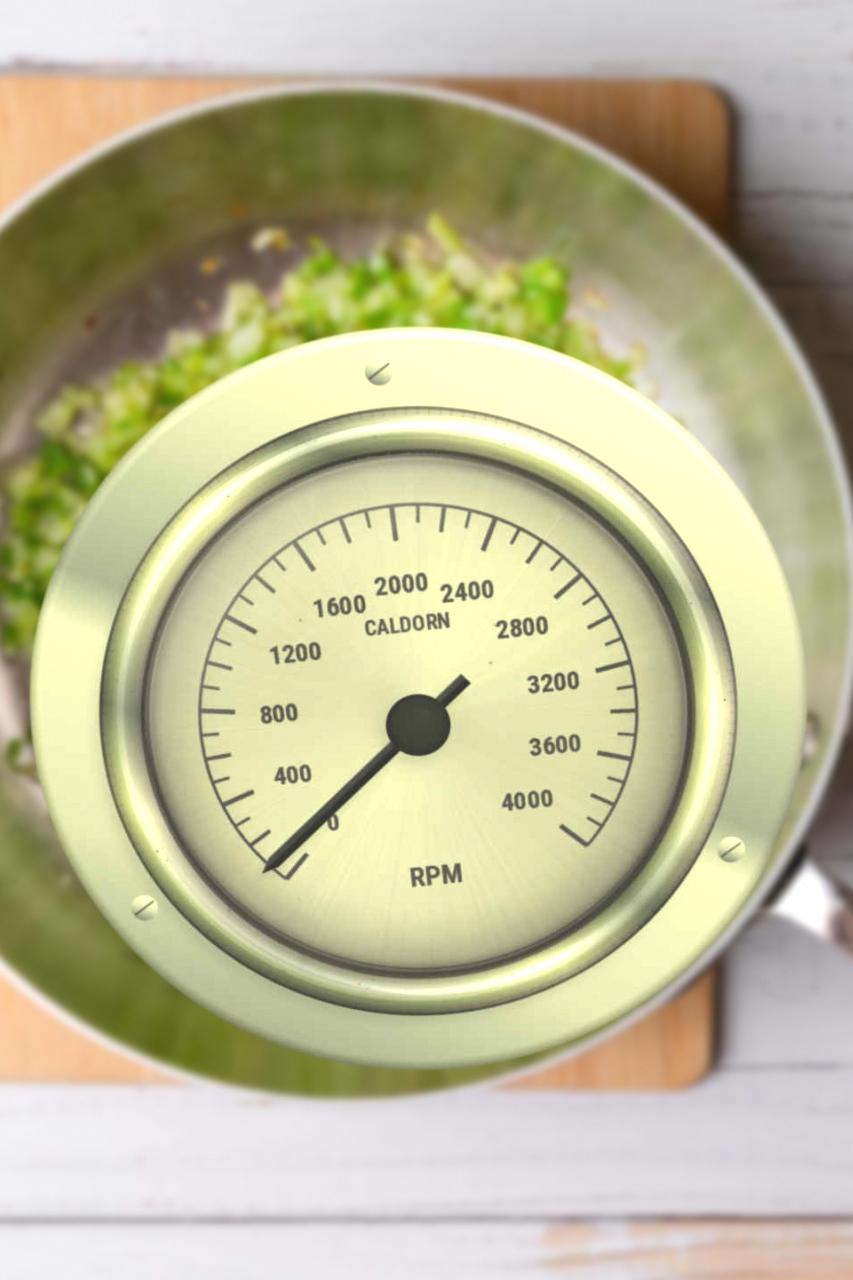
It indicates 100 rpm
